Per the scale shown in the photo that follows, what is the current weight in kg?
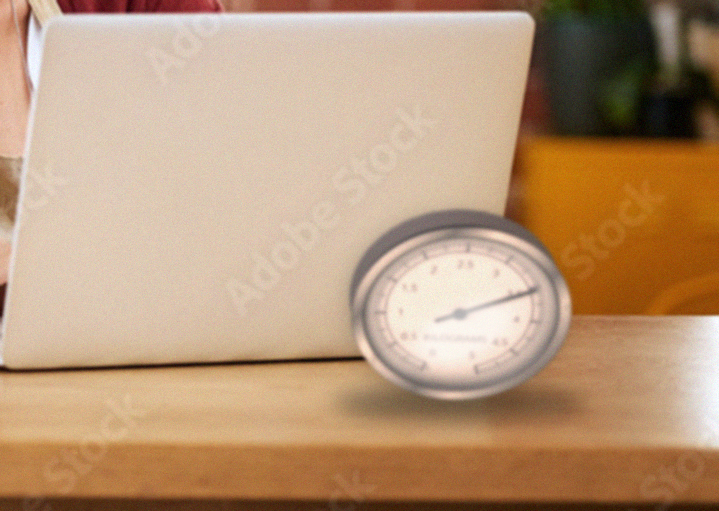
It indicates 3.5 kg
